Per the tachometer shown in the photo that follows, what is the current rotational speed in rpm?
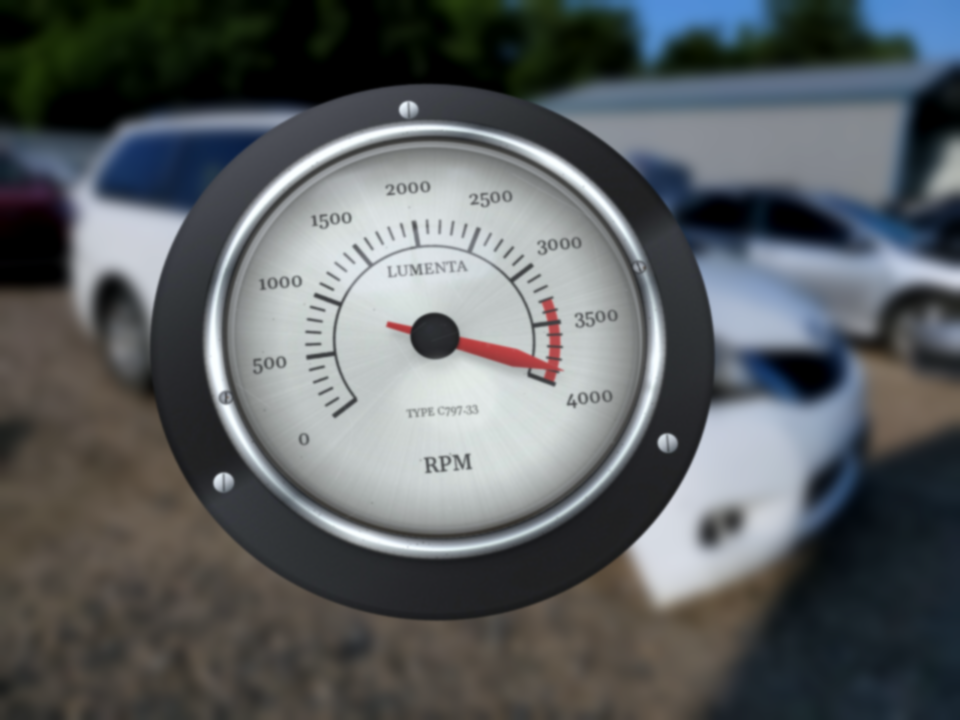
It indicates 3900 rpm
